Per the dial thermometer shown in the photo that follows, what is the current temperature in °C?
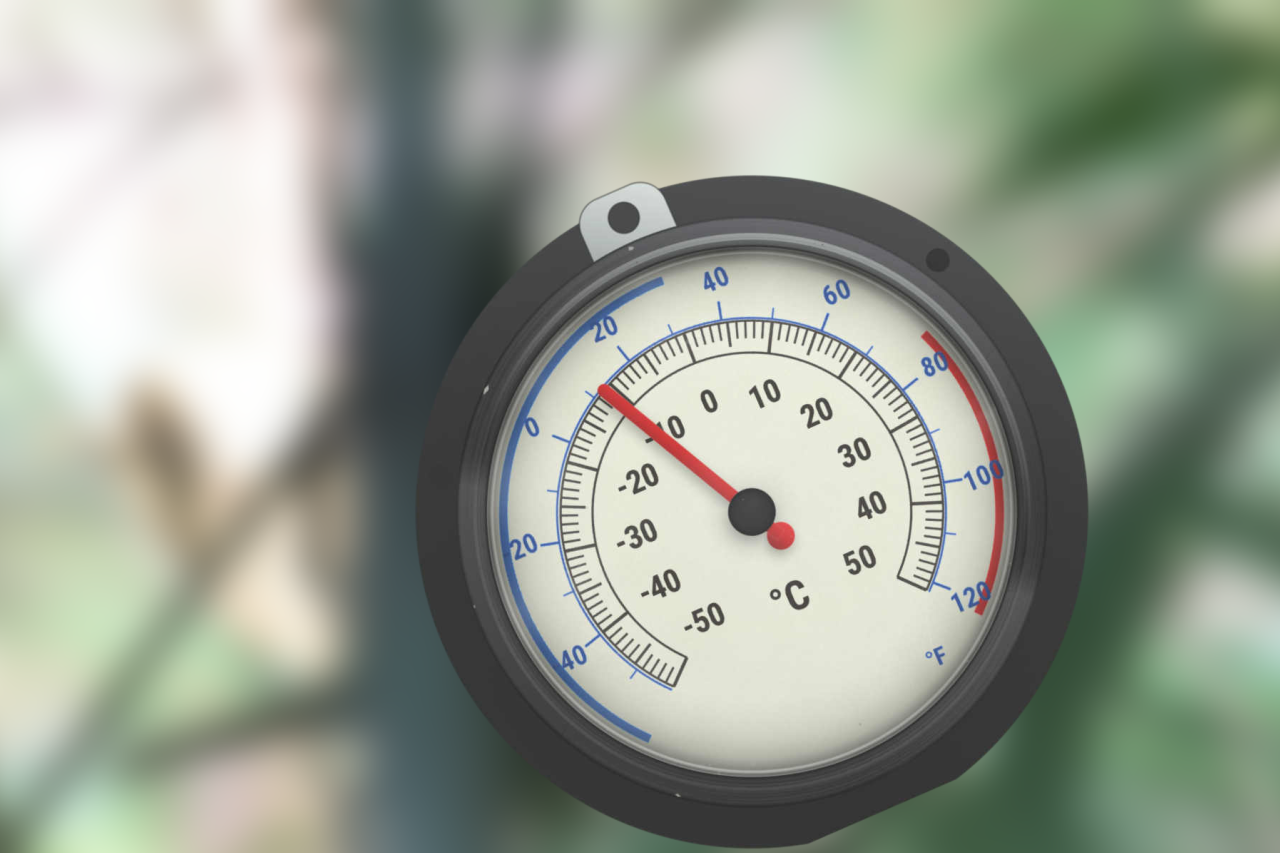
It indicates -11 °C
